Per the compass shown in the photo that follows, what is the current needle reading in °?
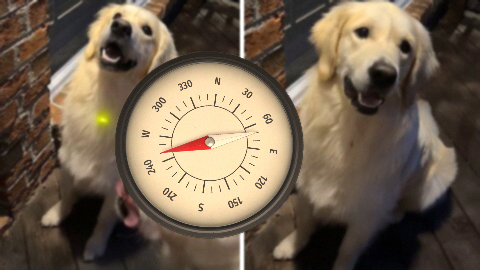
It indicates 250 °
